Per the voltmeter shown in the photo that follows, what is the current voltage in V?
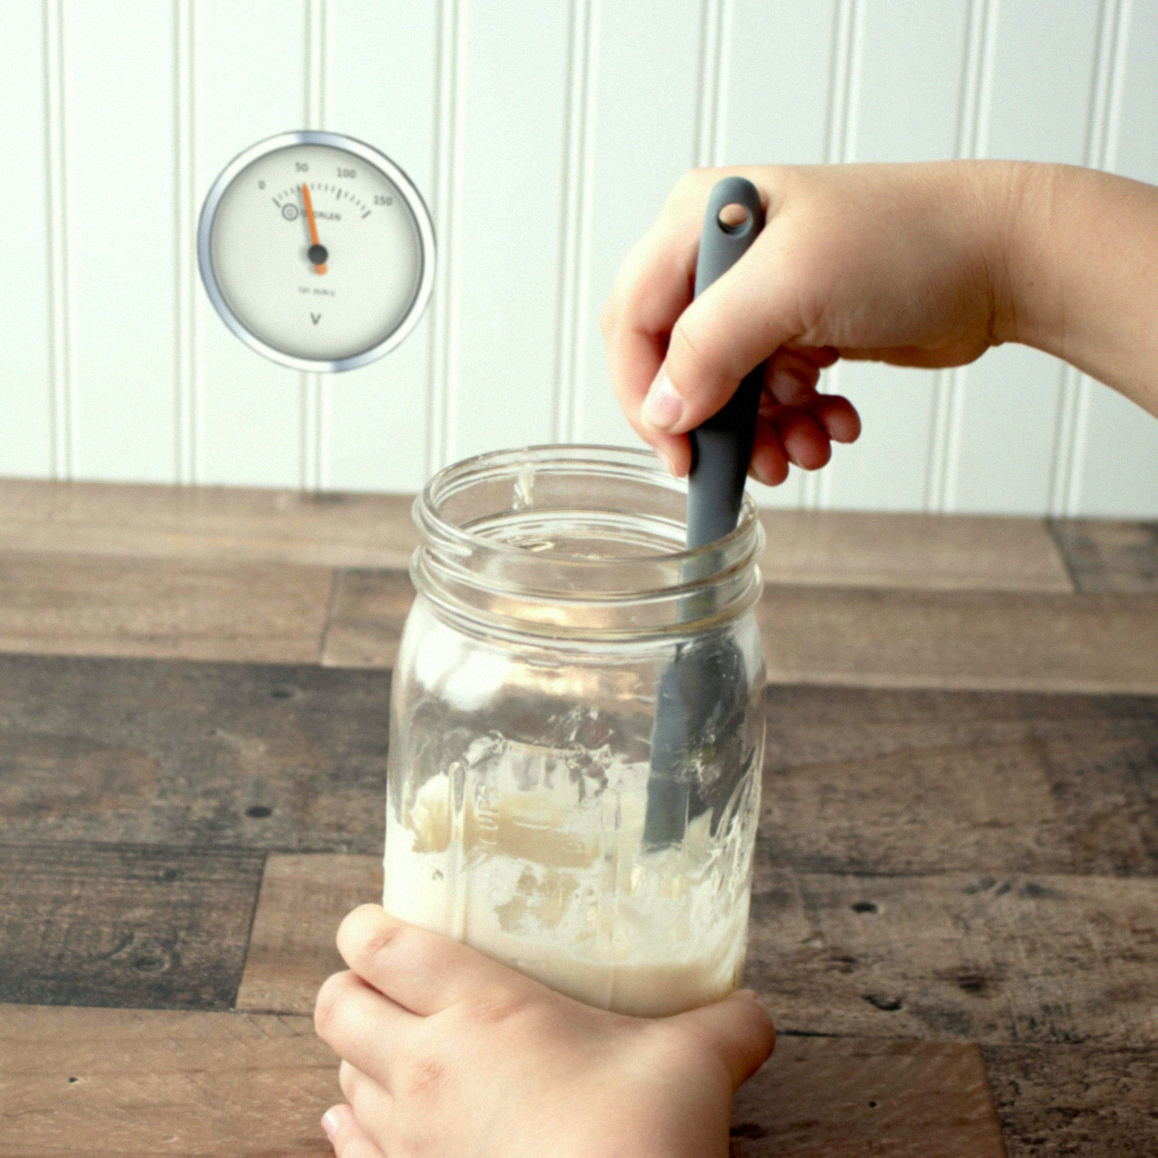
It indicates 50 V
